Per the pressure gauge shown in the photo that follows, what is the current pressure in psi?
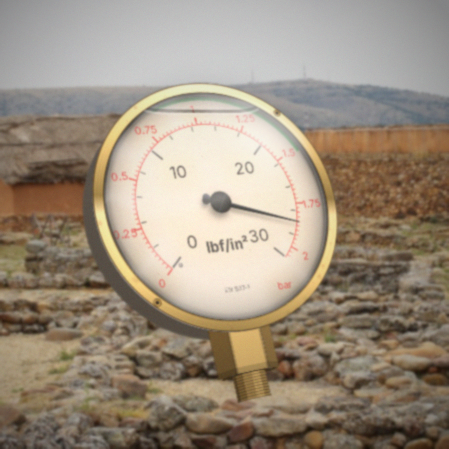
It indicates 27 psi
